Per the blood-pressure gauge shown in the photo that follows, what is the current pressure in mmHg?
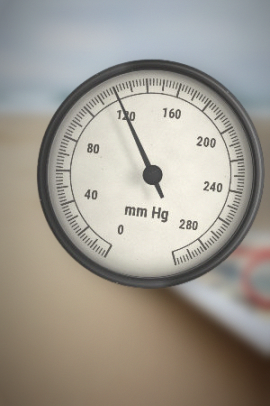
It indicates 120 mmHg
